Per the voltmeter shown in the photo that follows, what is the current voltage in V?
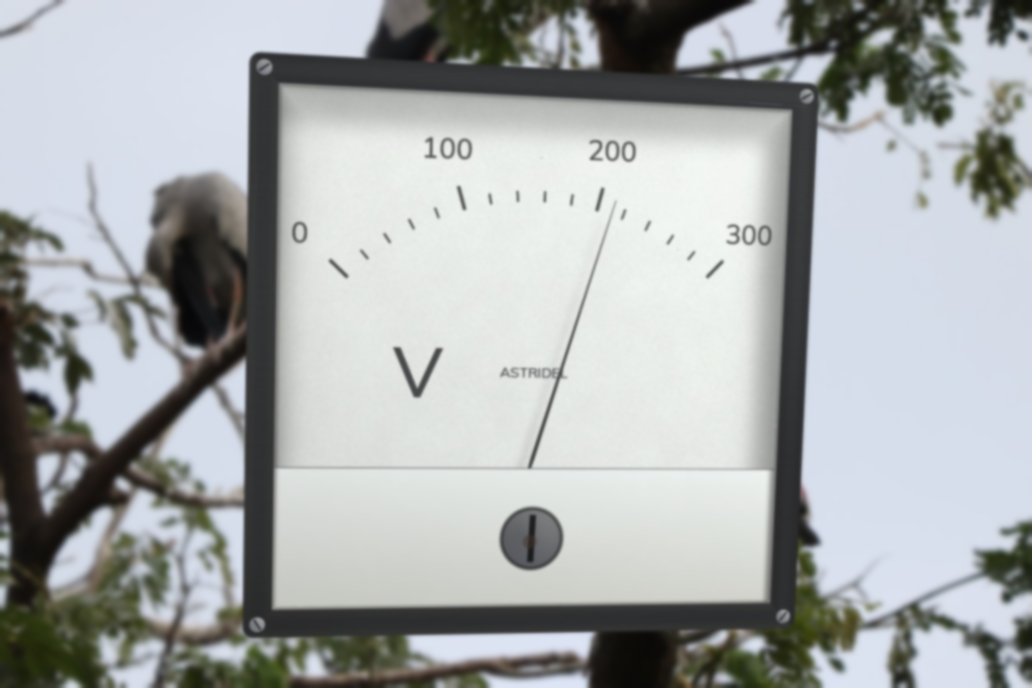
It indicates 210 V
